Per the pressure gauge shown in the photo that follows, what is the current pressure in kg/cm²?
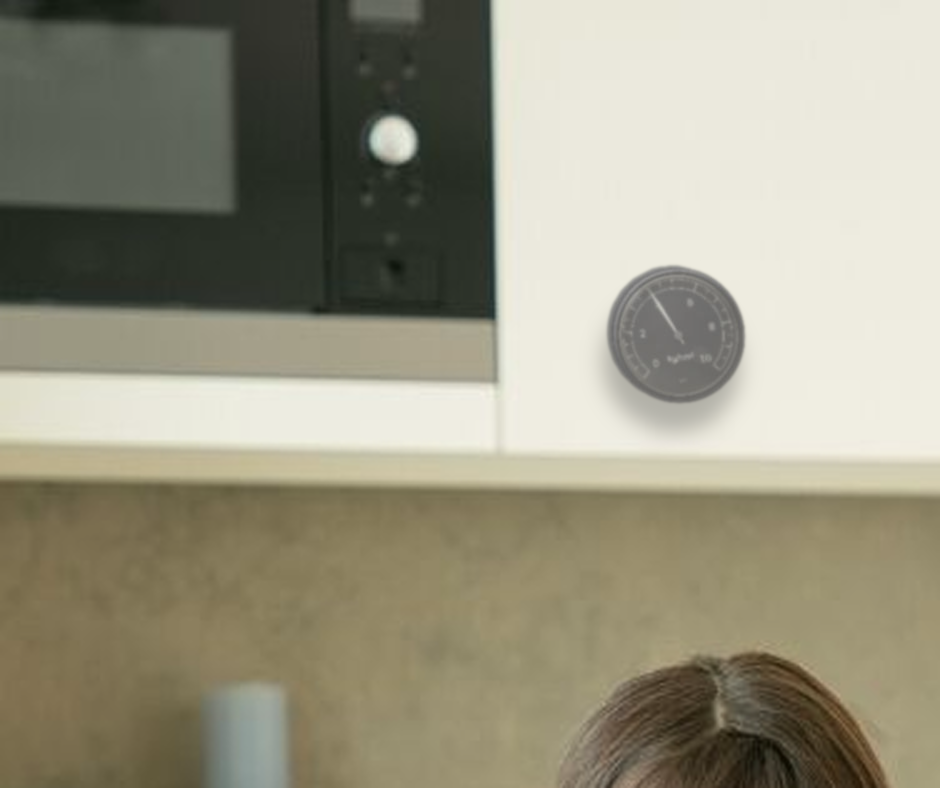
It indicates 4 kg/cm²
